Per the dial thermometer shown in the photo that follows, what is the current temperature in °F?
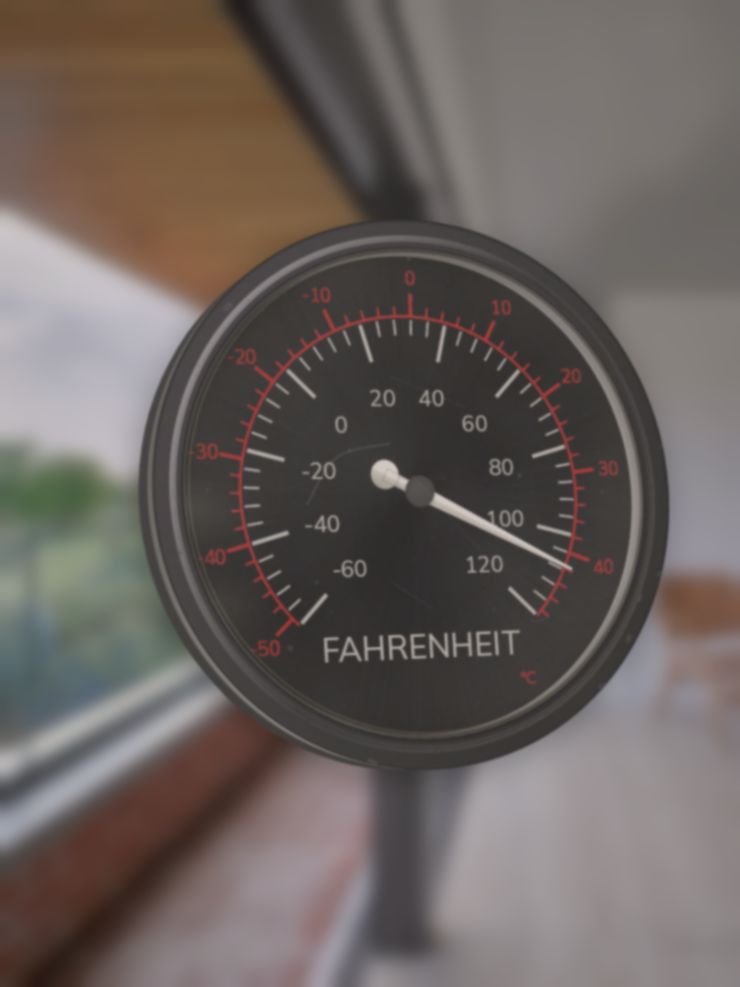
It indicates 108 °F
